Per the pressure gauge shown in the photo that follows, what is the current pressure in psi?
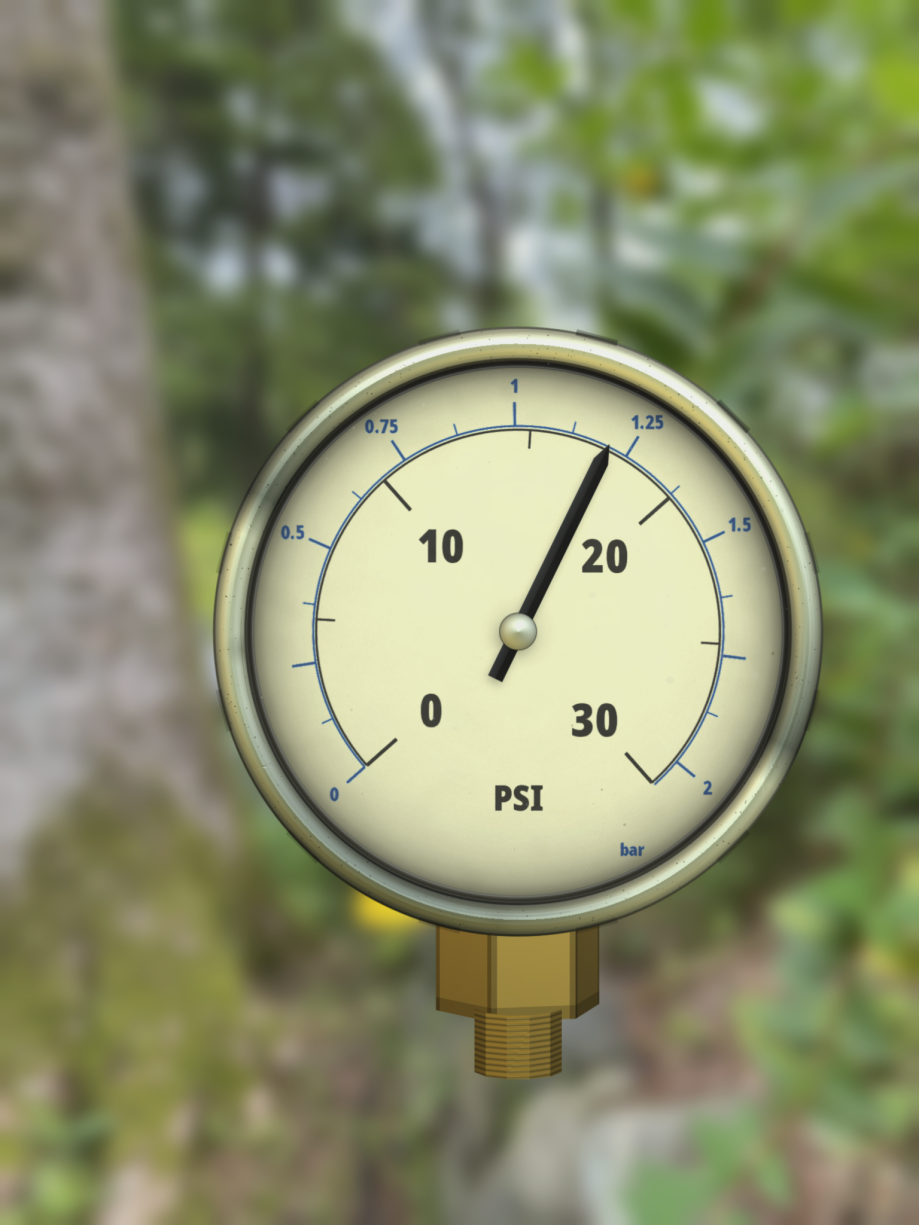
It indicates 17.5 psi
